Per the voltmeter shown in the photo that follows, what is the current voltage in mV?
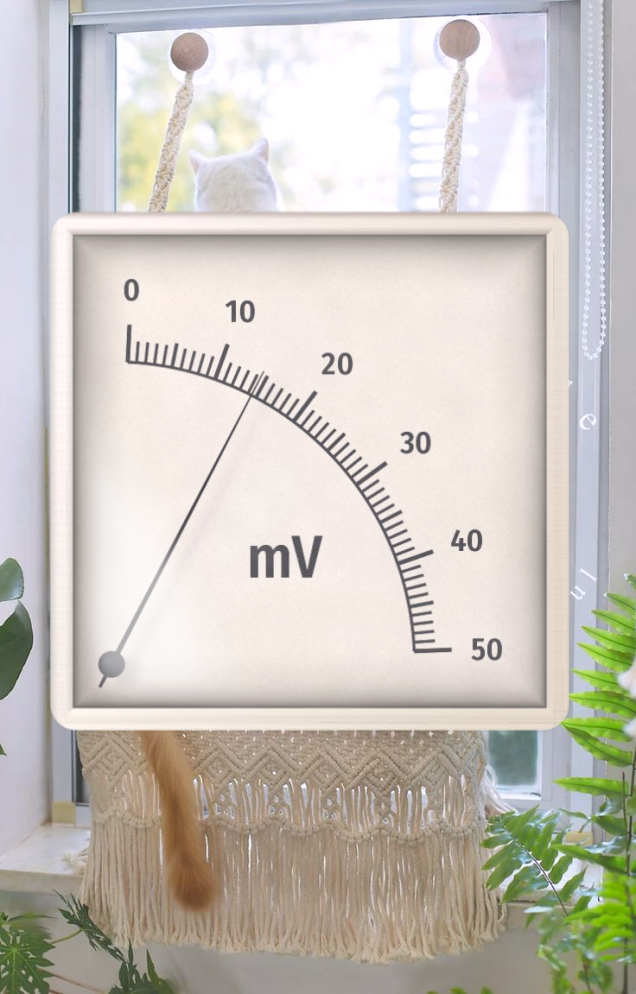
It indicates 14.5 mV
